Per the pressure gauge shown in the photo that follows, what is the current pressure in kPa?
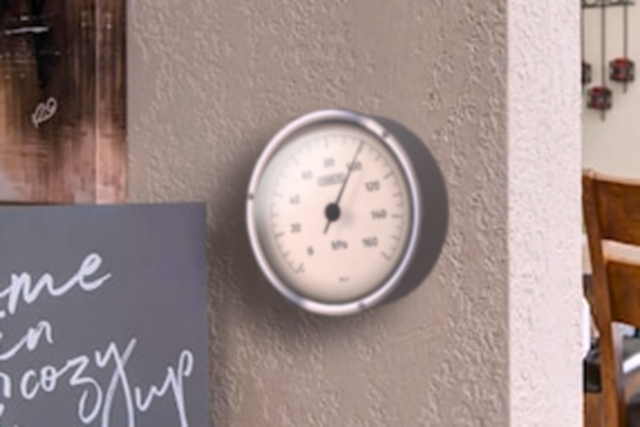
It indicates 100 kPa
